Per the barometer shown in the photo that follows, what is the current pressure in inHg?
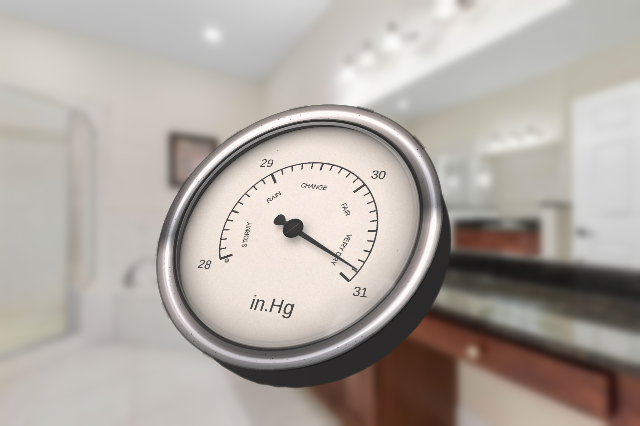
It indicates 30.9 inHg
